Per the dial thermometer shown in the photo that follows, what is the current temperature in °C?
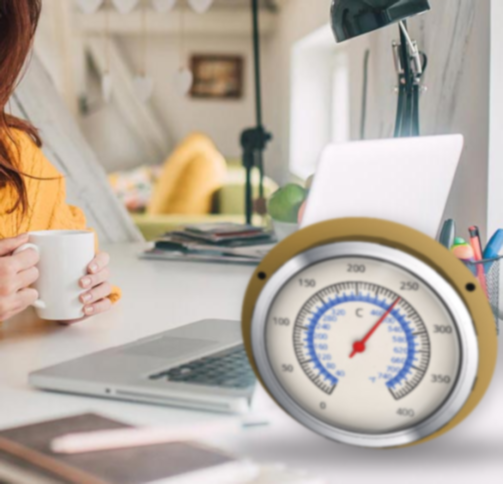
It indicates 250 °C
